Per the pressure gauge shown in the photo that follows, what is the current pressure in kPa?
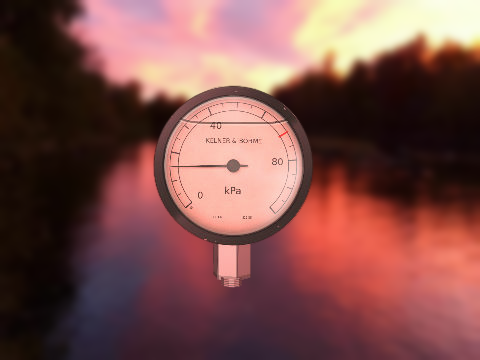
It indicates 15 kPa
